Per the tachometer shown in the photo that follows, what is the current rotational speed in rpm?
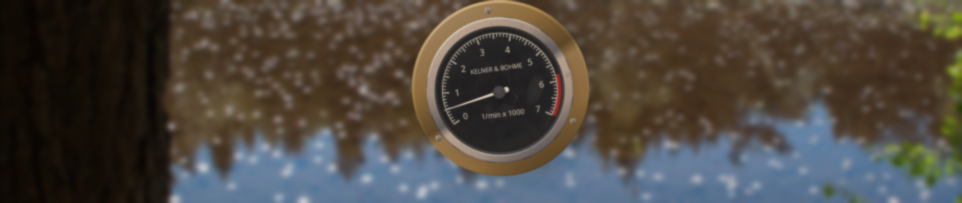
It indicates 500 rpm
